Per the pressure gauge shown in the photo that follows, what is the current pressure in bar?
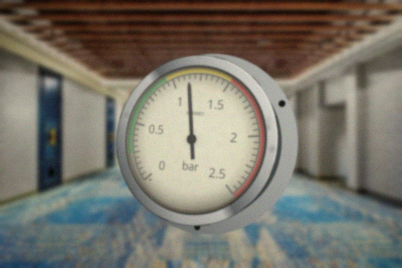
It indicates 1.15 bar
